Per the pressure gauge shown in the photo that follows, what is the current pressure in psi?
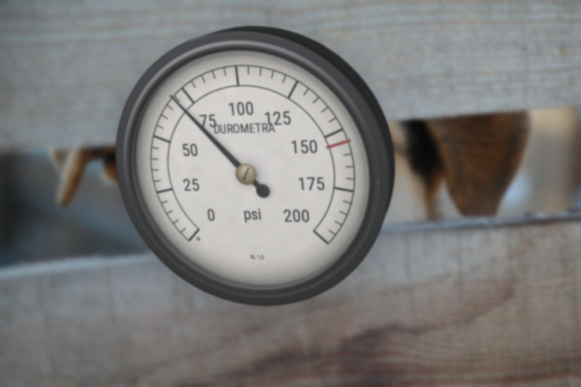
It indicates 70 psi
